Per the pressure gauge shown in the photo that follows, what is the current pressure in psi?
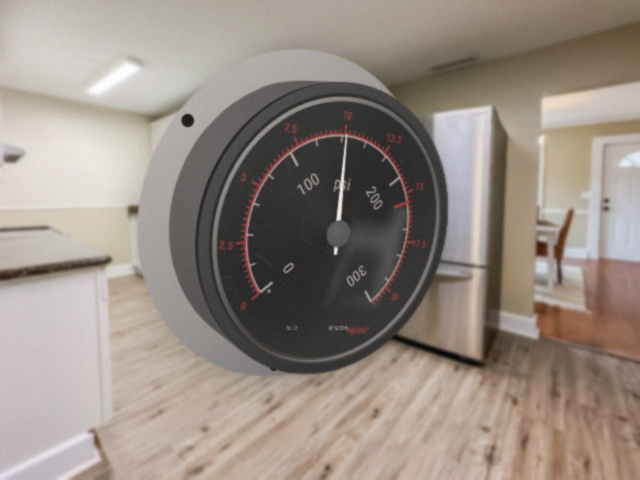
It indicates 140 psi
